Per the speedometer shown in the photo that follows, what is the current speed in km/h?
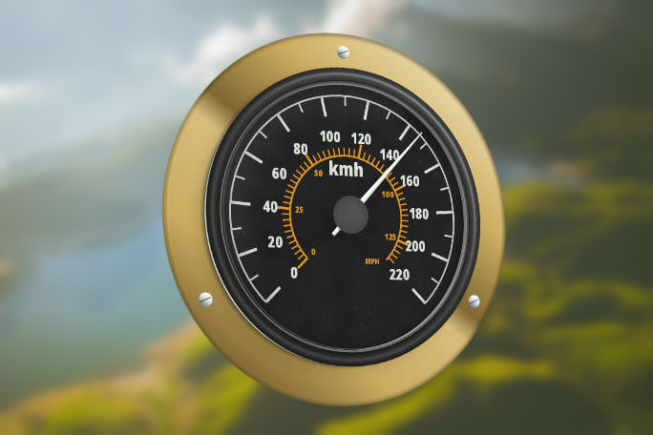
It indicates 145 km/h
